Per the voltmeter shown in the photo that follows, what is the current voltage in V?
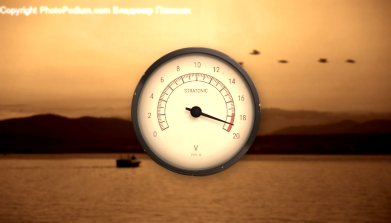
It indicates 19 V
